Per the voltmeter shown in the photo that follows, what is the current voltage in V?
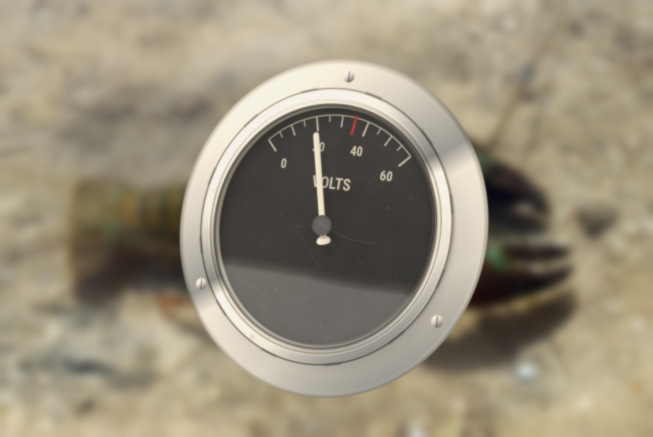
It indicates 20 V
